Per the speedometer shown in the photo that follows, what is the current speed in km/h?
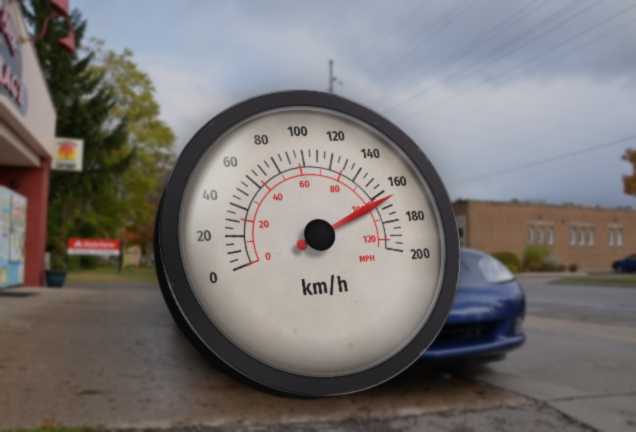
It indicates 165 km/h
